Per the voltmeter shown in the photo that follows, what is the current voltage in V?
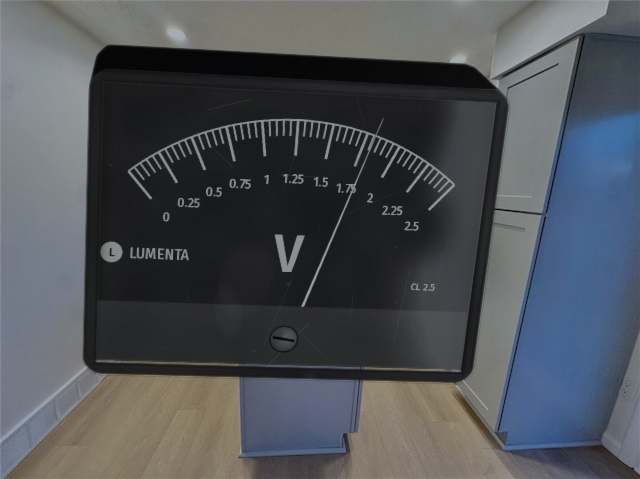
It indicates 1.8 V
